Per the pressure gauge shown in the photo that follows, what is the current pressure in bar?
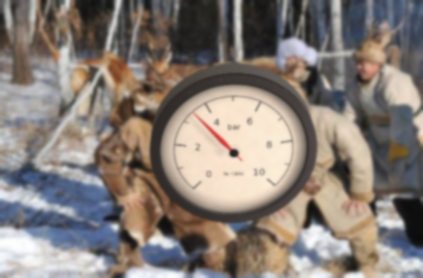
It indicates 3.5 bar
